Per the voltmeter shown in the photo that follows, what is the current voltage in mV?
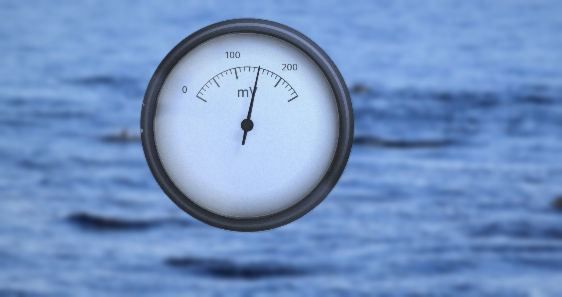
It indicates 150 mV
